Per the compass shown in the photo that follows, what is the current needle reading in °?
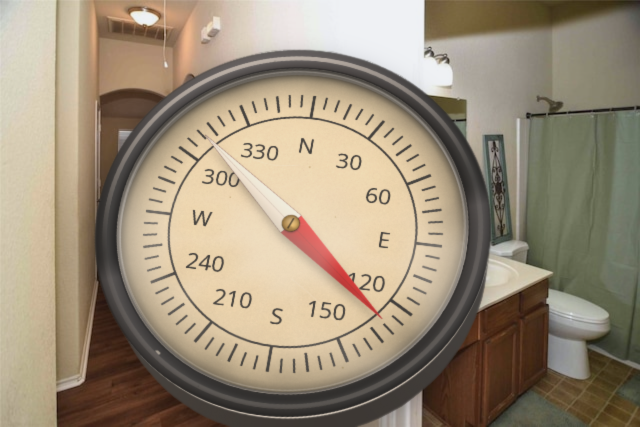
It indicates 130 °
